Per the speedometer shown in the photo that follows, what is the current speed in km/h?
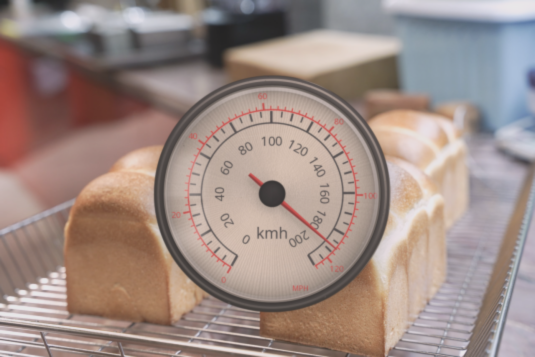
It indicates 187.5 km/h
